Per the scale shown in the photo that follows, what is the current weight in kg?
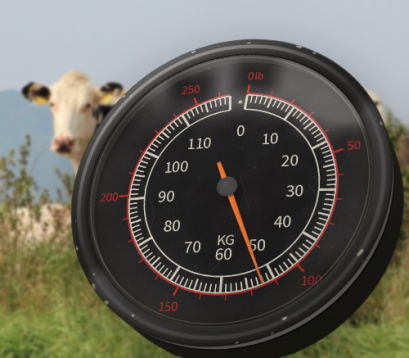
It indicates 52 kg
